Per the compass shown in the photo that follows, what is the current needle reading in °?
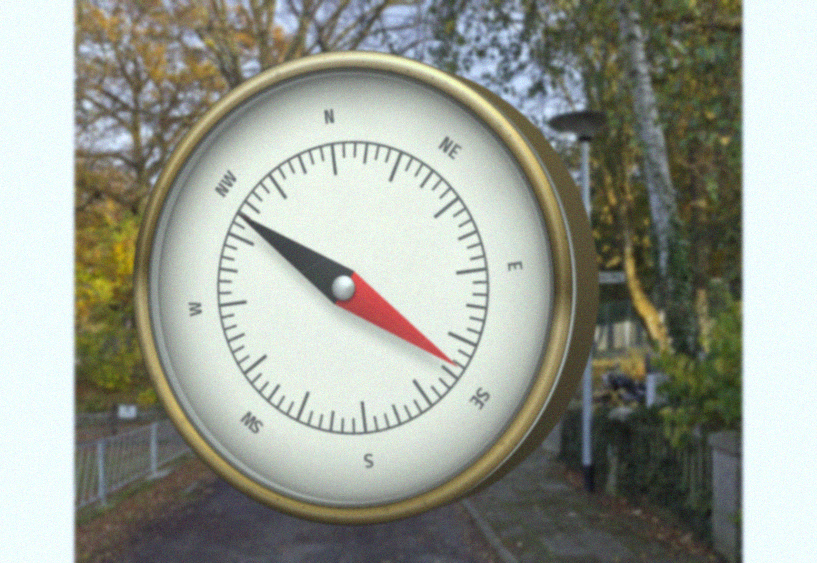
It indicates 130 °
